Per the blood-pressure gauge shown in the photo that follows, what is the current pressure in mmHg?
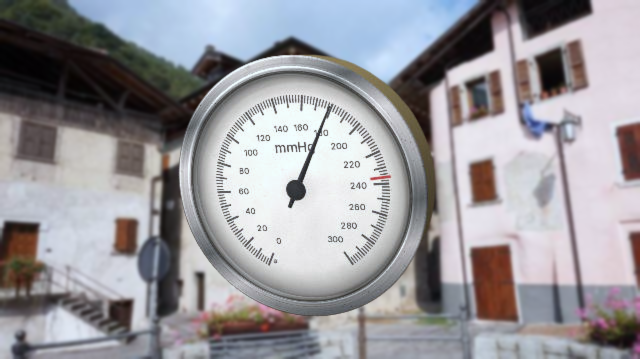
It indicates 180 mmHg
